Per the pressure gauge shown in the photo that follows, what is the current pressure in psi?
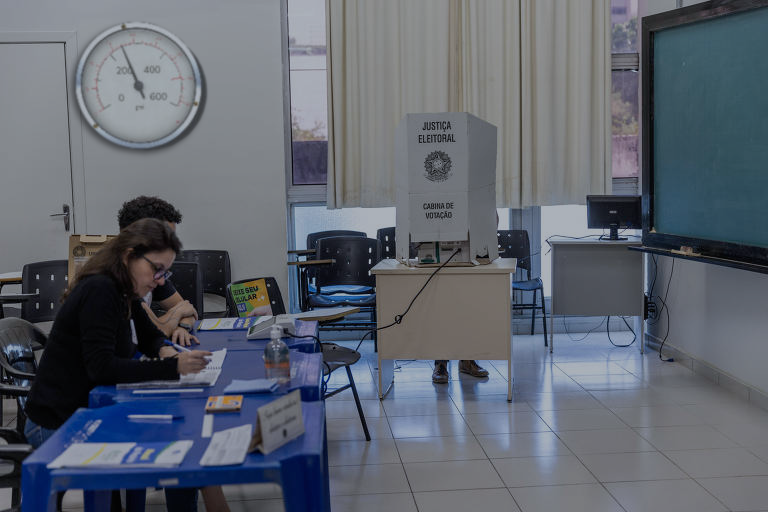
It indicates 250 psi
